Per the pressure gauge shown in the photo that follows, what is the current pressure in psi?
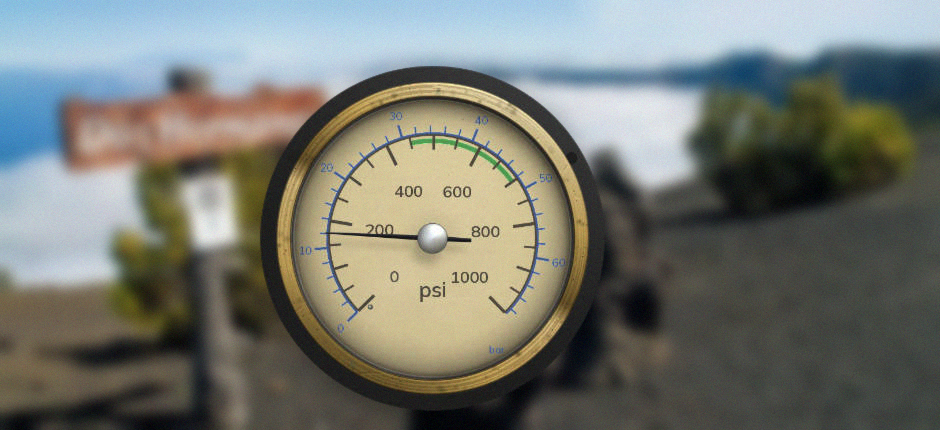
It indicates 175 psi
